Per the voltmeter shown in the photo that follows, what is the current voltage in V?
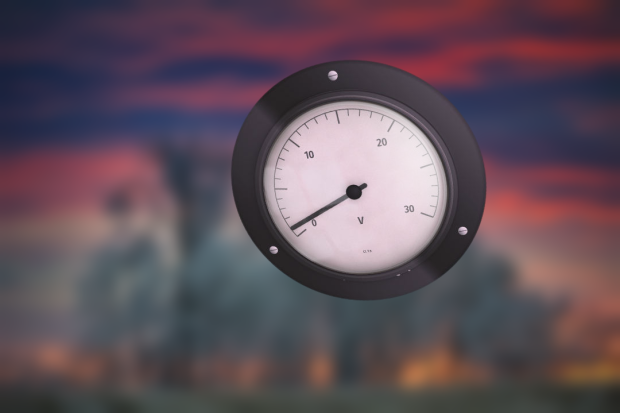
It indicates 1 V
